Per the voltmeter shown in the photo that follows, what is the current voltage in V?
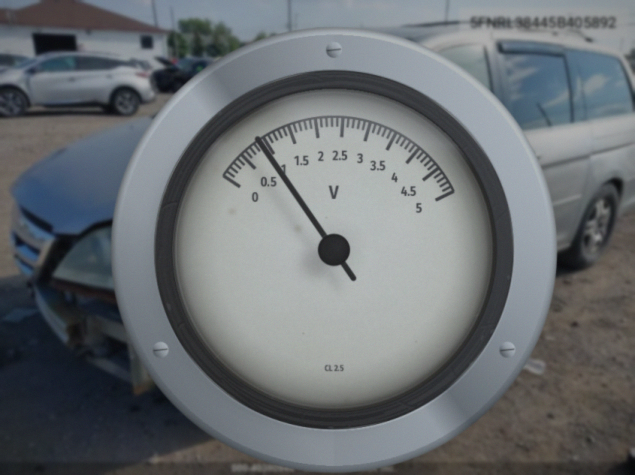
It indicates 0.9 V
